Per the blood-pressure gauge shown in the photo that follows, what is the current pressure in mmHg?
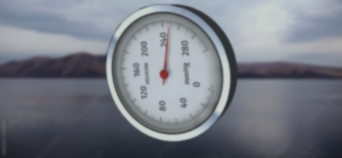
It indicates 250 mmHg
